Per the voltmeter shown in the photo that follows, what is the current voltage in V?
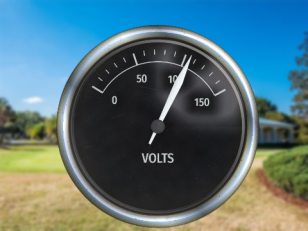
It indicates 105 V
